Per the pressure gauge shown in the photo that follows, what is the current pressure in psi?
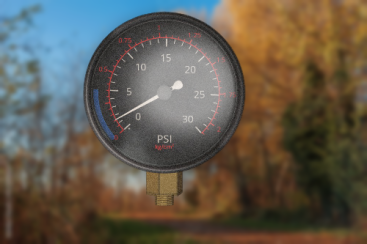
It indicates 1.5 psi
